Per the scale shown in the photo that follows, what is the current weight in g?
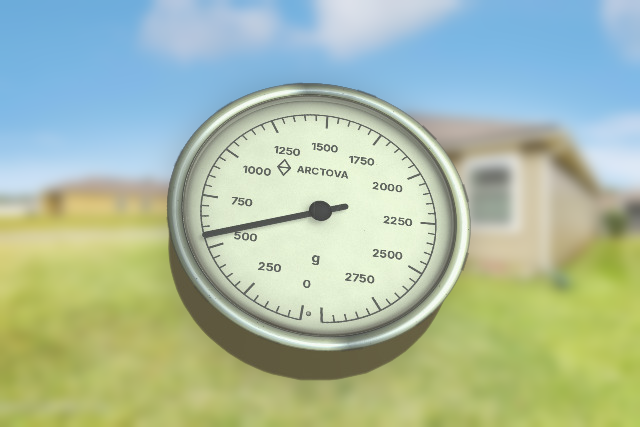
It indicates 550 g
